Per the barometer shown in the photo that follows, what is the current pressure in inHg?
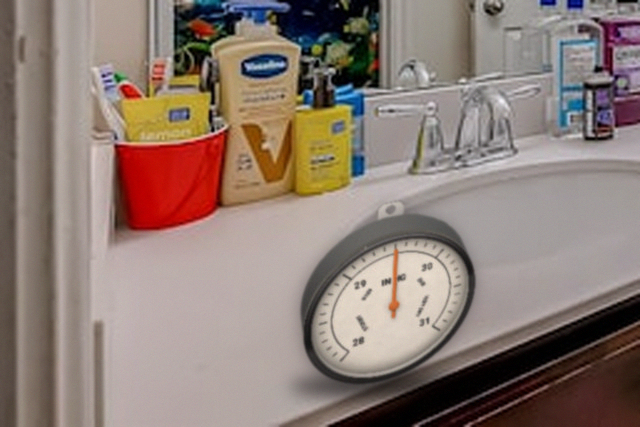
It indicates 29.5 inHg
